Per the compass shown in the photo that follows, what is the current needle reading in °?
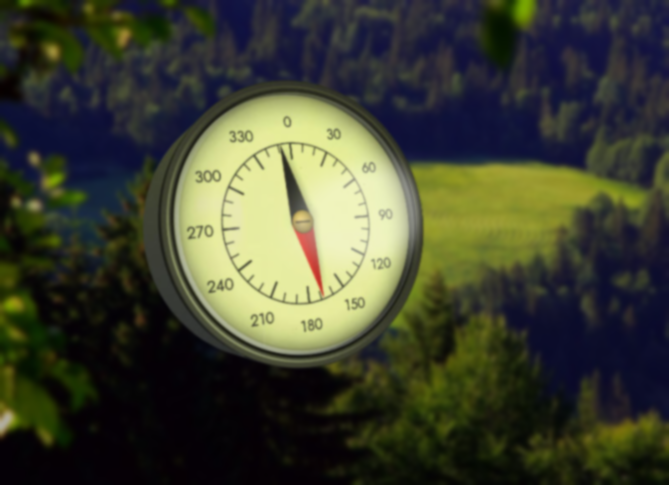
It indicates 170 °
